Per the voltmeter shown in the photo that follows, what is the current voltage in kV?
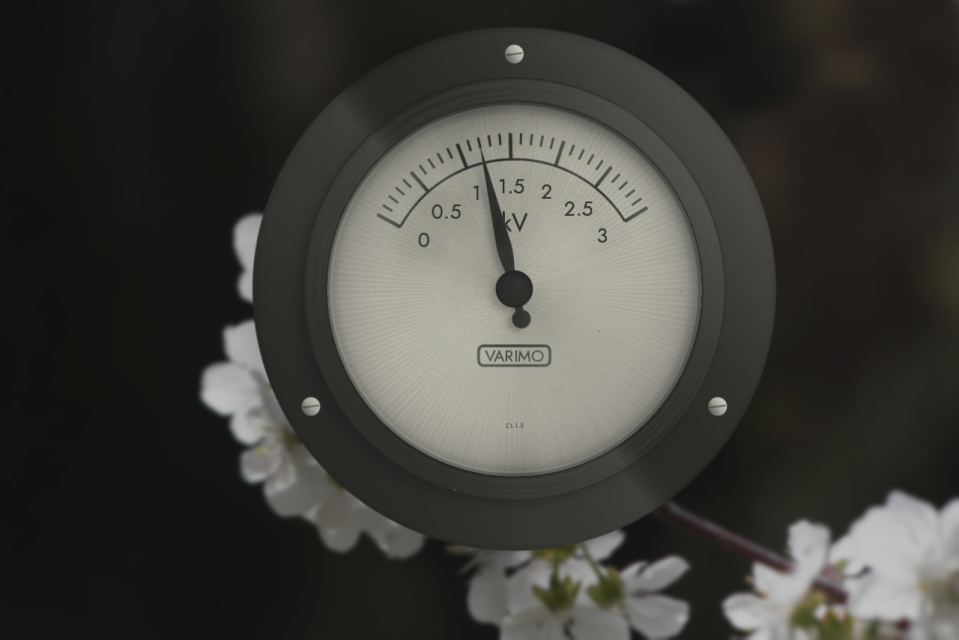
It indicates 1.2 kV
